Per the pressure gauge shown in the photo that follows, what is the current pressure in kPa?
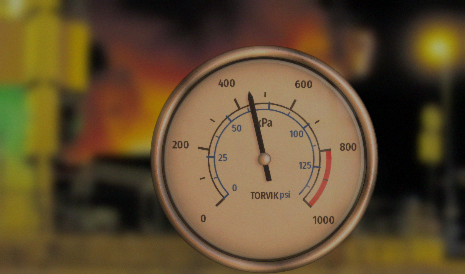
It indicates 450 kPa
